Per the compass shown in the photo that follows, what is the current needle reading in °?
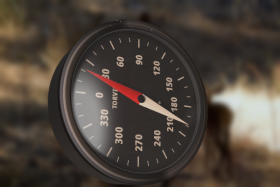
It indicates 20 °
